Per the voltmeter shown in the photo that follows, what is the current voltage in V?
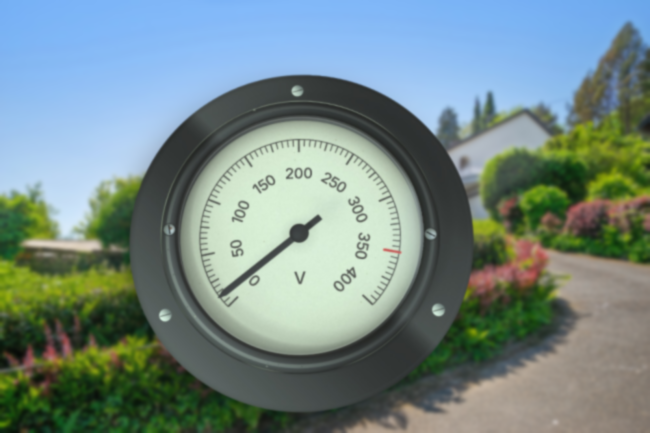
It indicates 10 V
